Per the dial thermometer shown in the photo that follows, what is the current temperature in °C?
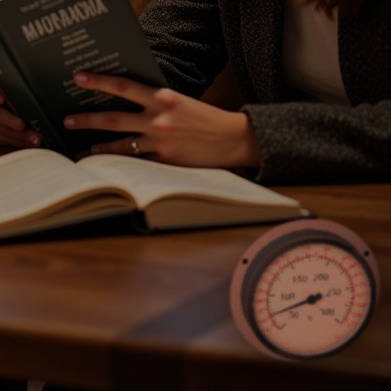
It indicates 75 °C
